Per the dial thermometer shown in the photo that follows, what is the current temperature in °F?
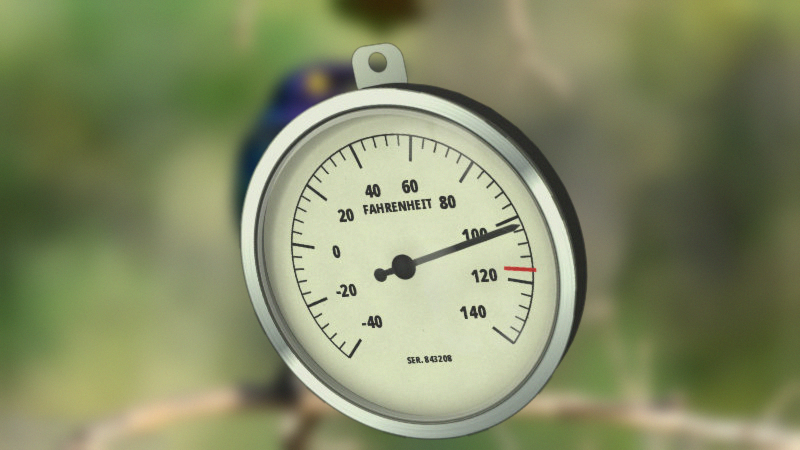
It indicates 102 °F
